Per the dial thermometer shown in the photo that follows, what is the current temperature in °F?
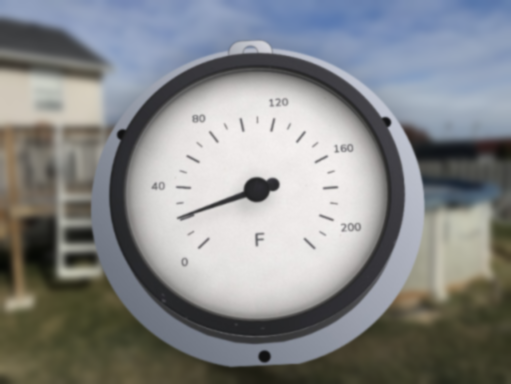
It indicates 20 °F
